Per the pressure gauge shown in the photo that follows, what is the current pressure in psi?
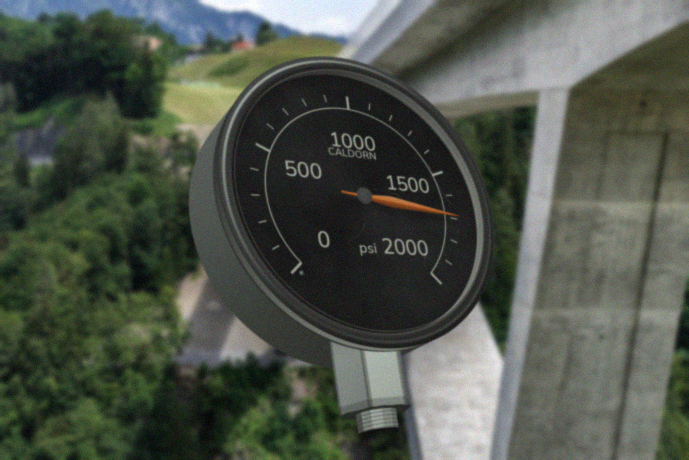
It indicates 1700 psi
